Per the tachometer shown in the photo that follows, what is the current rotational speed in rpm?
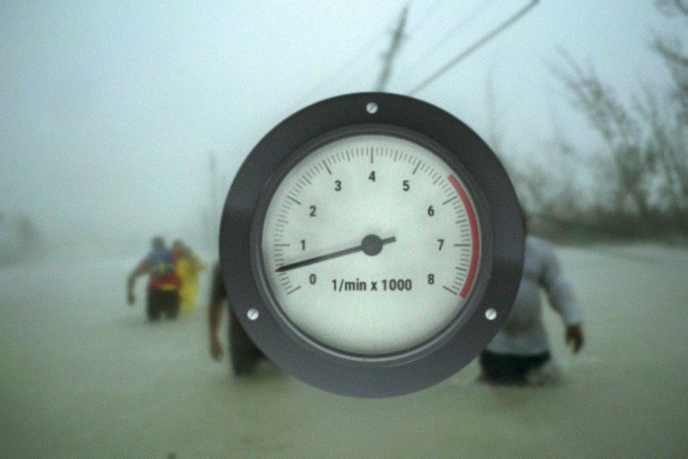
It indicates 500 rpm
